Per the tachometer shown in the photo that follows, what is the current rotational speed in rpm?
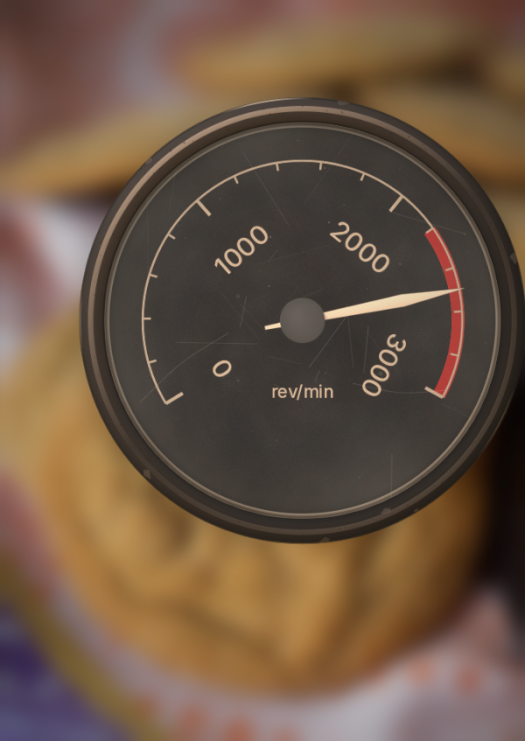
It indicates 2500 rpm
